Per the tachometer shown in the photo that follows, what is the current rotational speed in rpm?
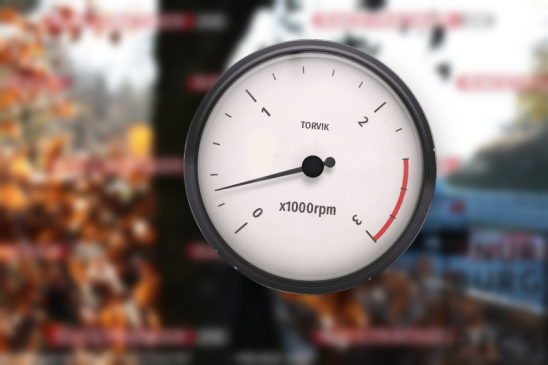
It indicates 300 rpm
